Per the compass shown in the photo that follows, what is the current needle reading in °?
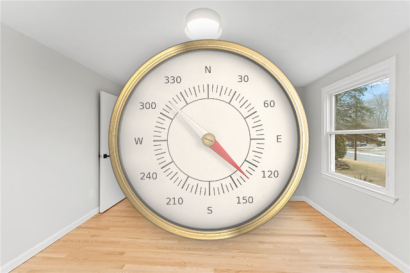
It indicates 135 °
